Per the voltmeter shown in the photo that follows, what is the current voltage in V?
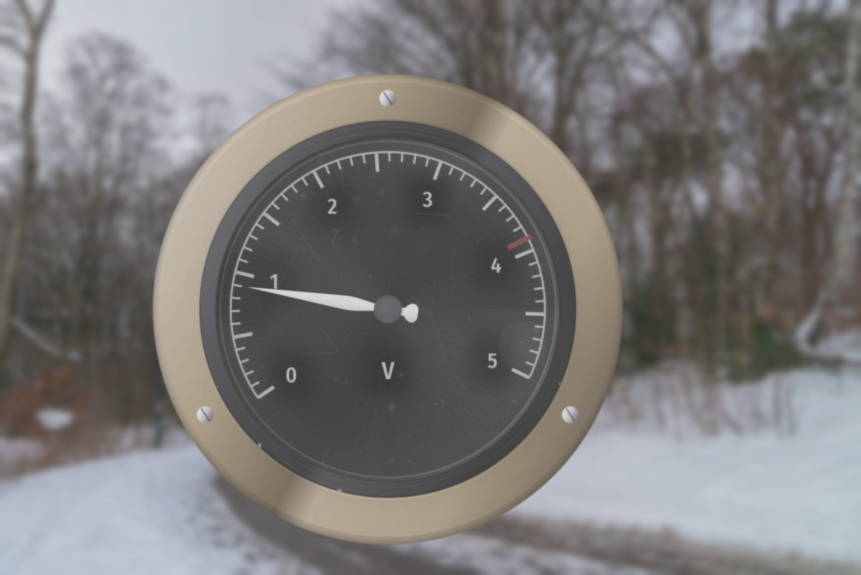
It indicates 0.9 V
